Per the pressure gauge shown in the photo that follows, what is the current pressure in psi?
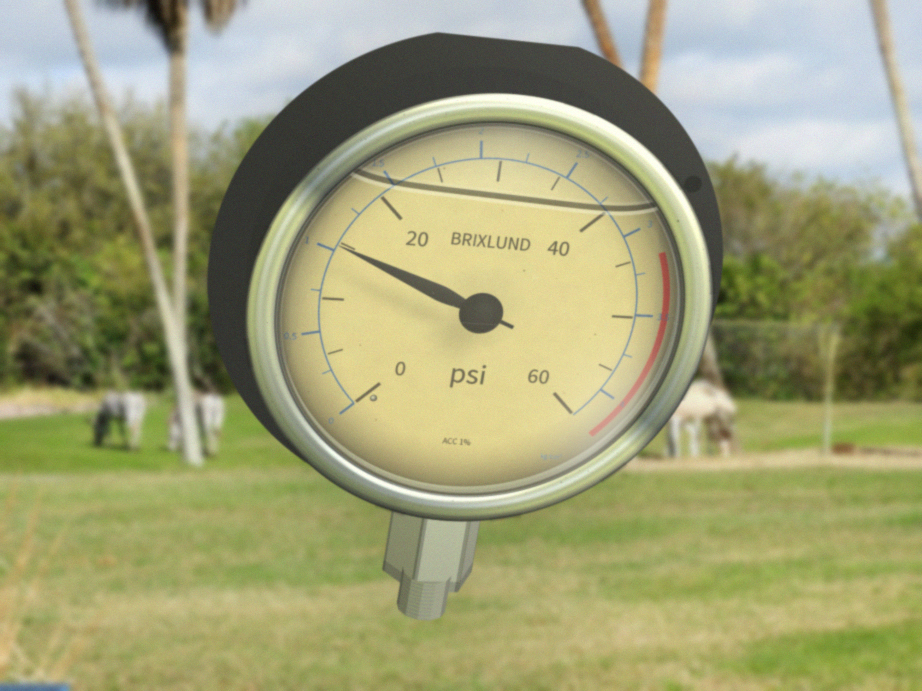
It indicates 15 psi
